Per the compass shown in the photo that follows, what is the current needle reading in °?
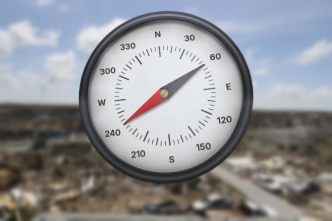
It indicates 240 °
